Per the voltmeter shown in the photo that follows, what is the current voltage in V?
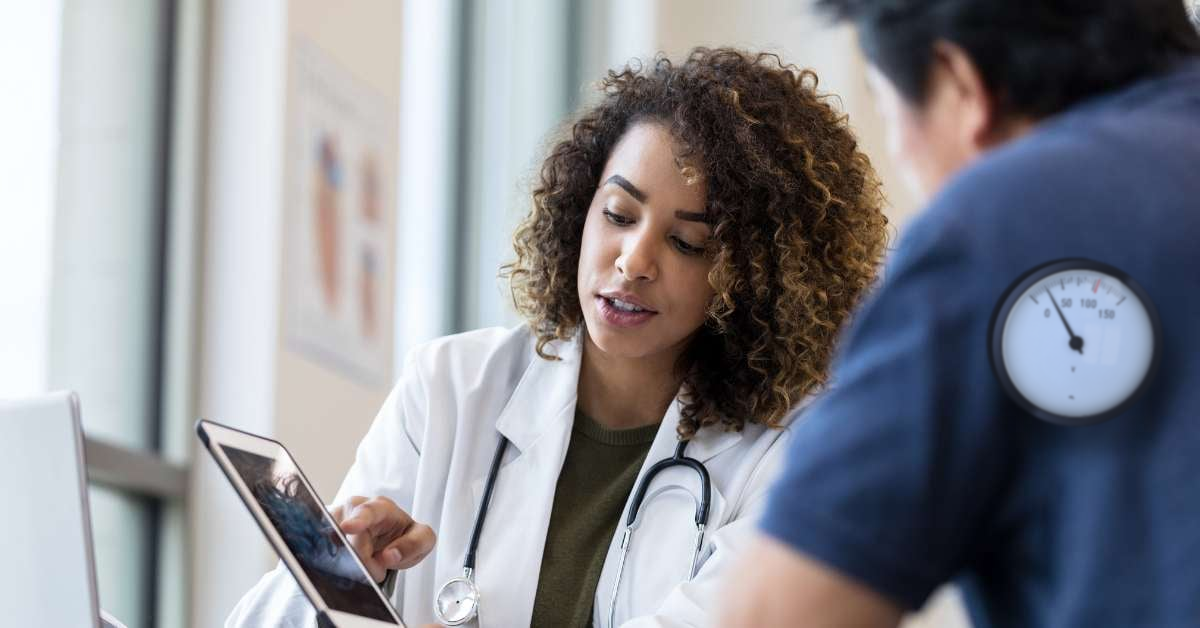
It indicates 25 V
